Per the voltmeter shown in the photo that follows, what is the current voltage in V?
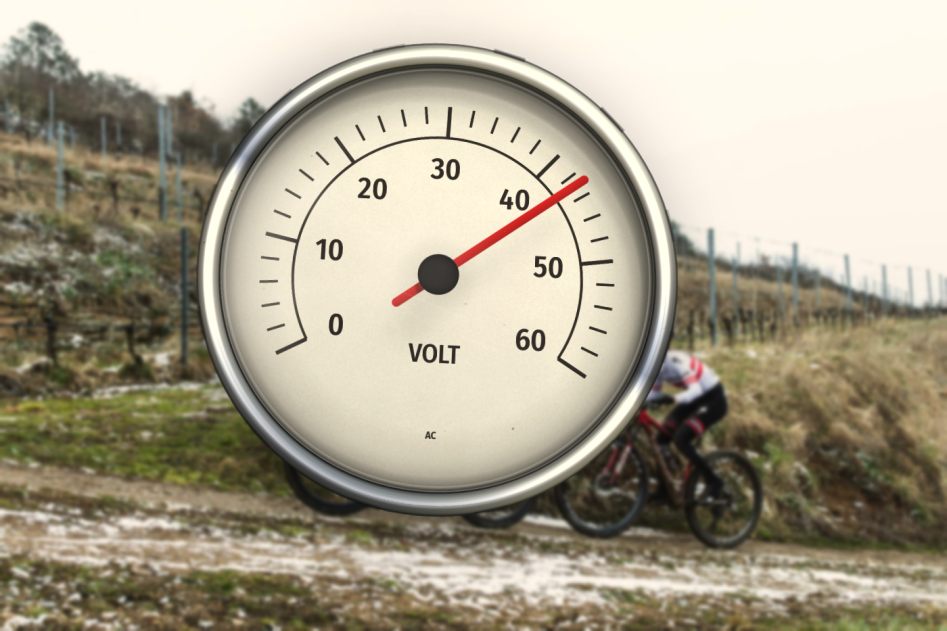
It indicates 43 V
